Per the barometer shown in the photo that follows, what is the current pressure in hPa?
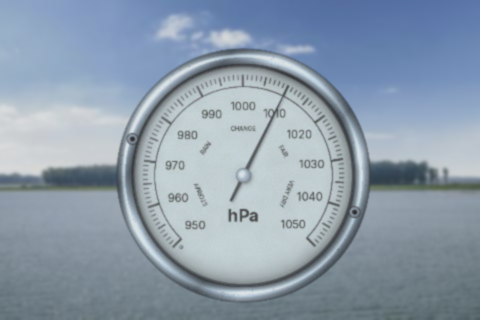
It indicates 1010 hPa
